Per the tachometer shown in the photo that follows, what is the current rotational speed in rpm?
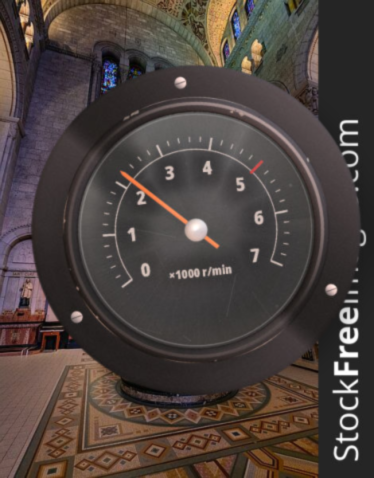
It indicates 2200 rpm
